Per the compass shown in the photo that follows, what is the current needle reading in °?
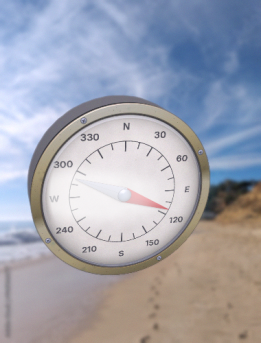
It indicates 112.5 °
